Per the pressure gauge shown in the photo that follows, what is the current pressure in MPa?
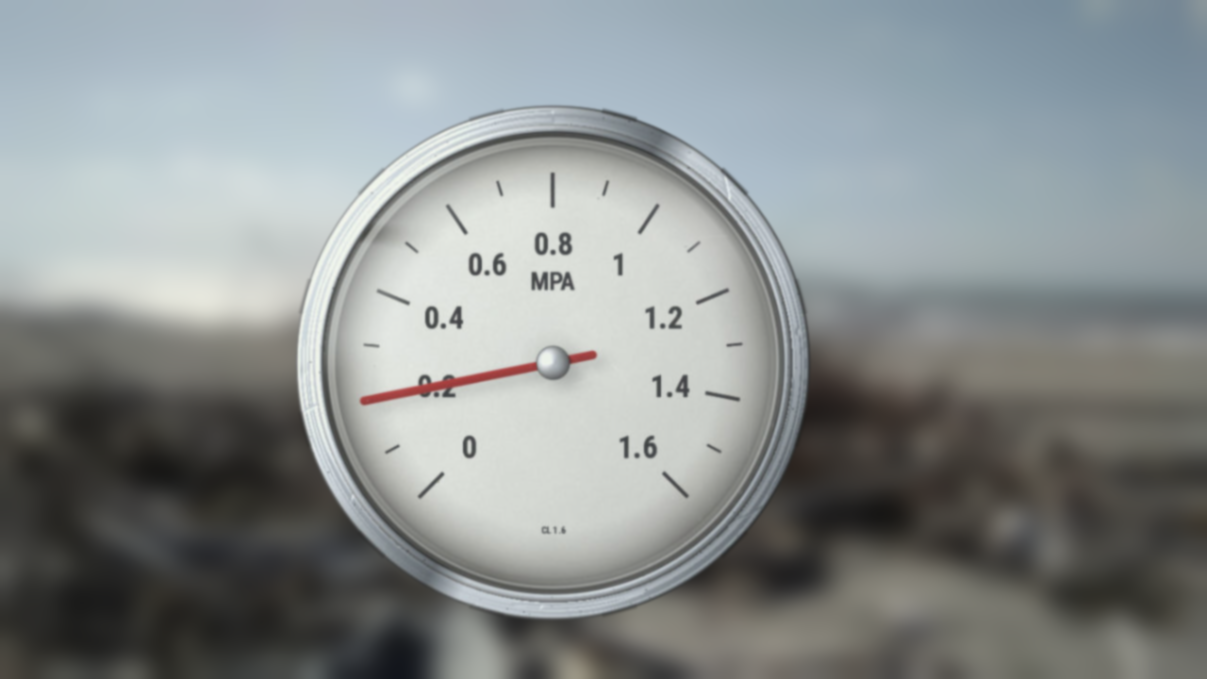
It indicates 0.2 MPa
